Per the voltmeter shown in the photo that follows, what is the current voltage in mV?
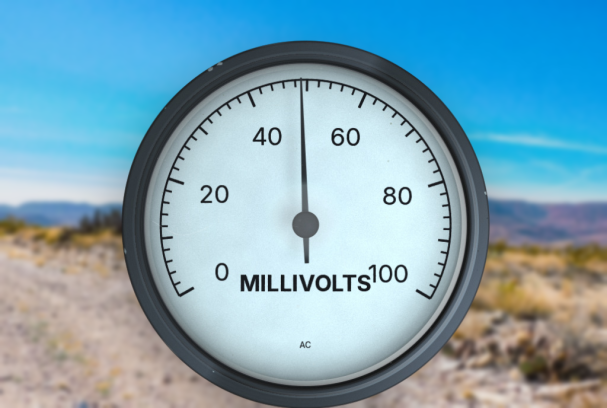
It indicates 49 mV
